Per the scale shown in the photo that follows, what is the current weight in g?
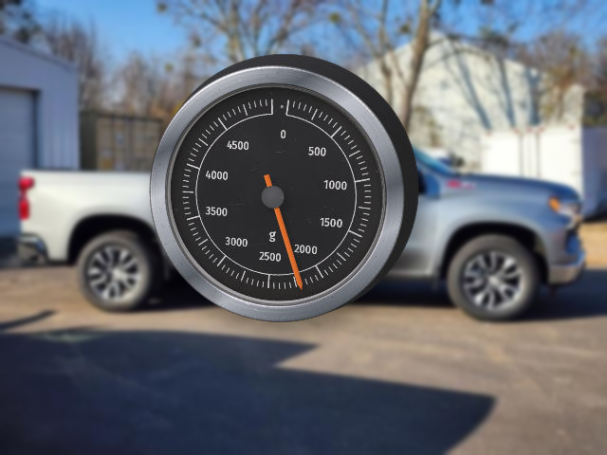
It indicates 2200 g
